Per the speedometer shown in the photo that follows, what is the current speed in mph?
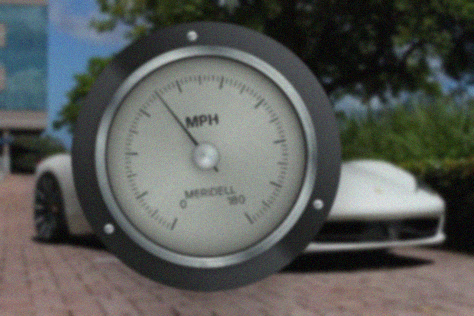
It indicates 70 mph
